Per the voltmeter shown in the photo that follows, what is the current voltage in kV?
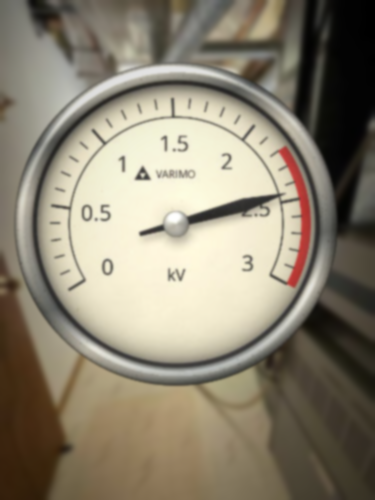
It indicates 2.45 kV
